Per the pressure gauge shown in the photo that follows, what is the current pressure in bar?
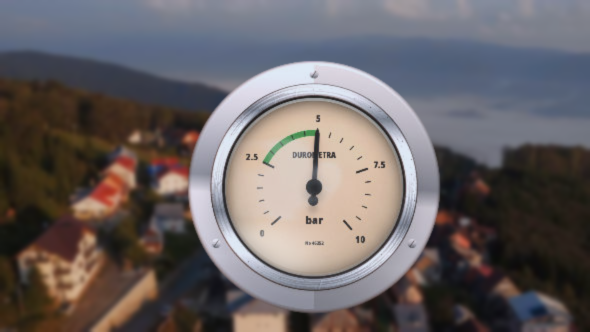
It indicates 5 bar
